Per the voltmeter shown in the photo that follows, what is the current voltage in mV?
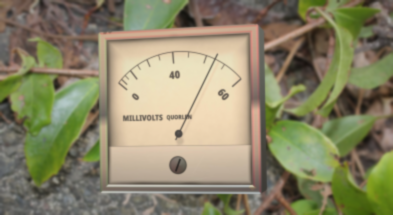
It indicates 52.5 mV
